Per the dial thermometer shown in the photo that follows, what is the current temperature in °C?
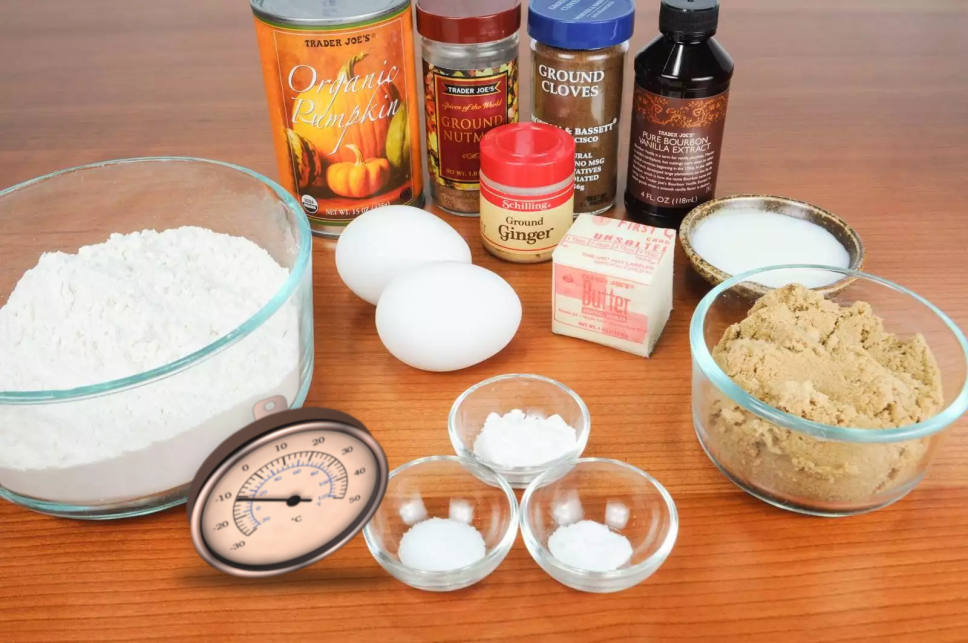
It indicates -10 °C
